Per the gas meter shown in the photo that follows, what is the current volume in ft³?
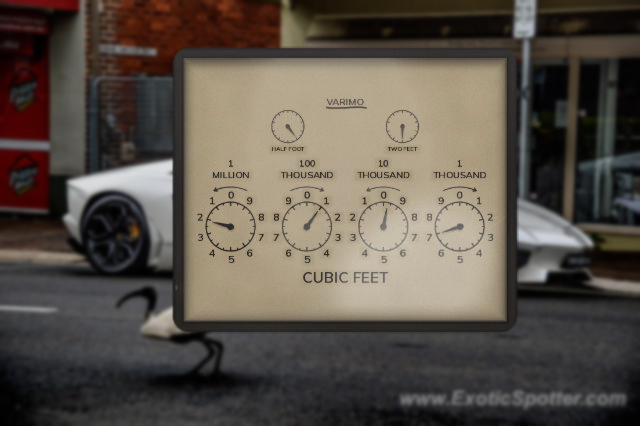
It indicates 209700 ft³
